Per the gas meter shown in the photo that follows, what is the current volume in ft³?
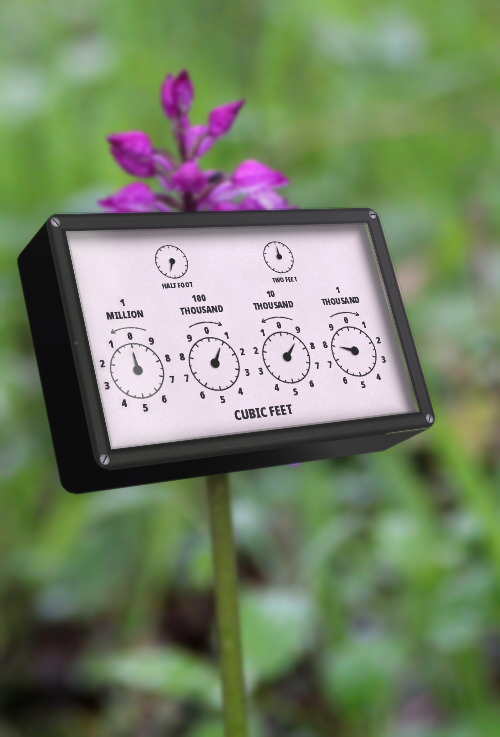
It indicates 8800 ft³
